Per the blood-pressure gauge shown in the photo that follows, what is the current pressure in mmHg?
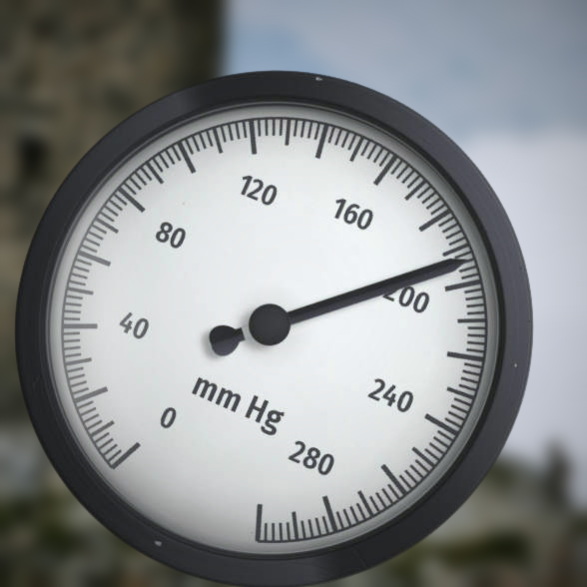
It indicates 194 mmHg
